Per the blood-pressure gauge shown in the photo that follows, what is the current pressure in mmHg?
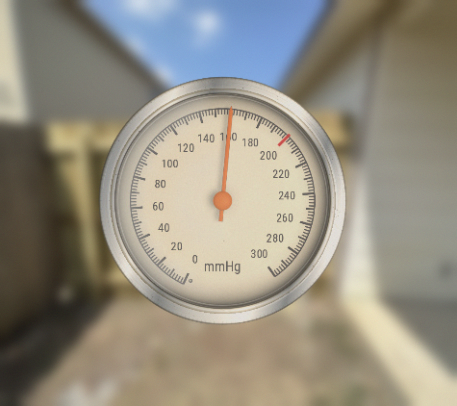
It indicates 160 mmHg
